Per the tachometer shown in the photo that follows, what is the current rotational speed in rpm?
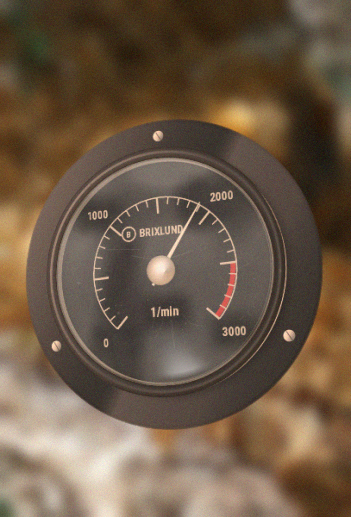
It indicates 1900 rpm
